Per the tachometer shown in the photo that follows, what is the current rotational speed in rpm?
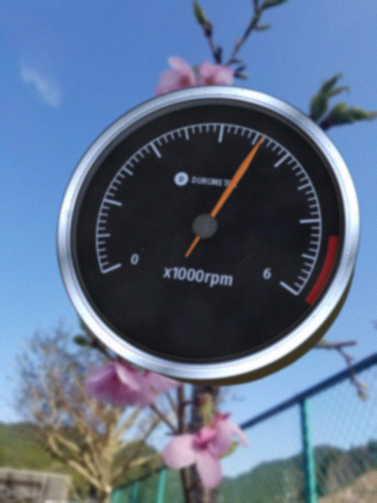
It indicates 3600 rpm
